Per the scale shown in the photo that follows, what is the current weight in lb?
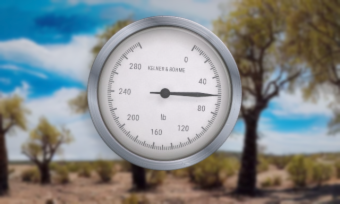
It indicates 60 lb
